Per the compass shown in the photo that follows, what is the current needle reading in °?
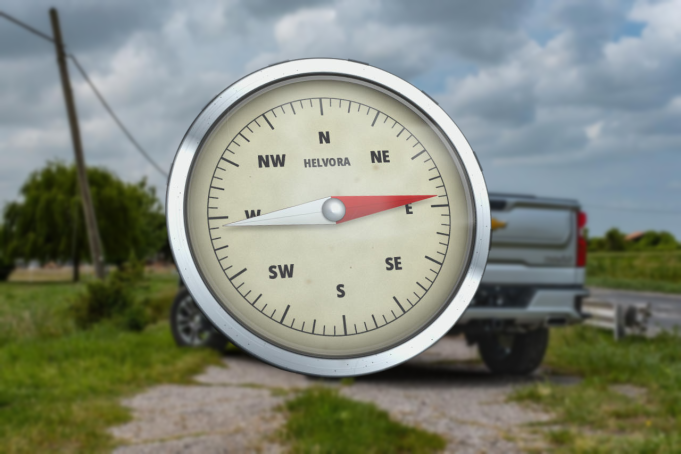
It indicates 85 °
